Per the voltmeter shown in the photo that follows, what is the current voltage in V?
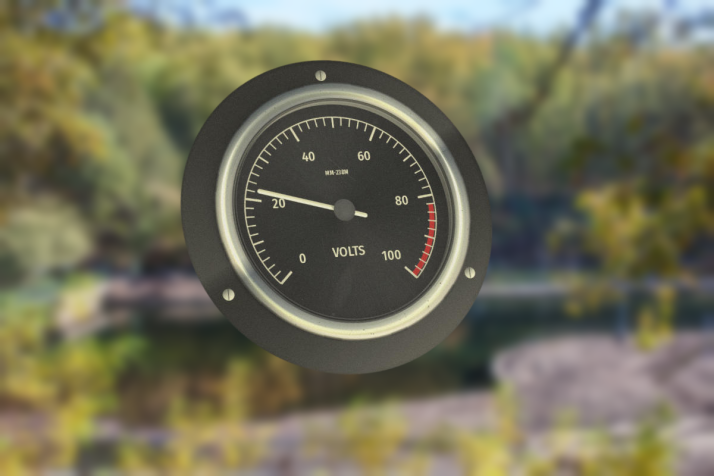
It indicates 22 V
